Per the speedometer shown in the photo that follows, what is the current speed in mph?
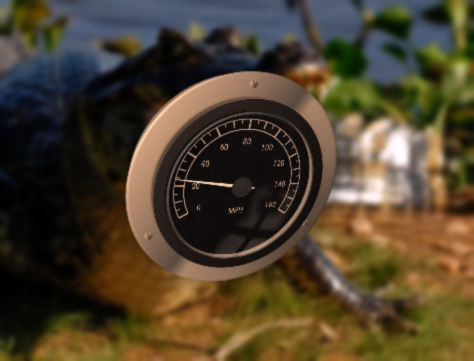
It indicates 25 mph
